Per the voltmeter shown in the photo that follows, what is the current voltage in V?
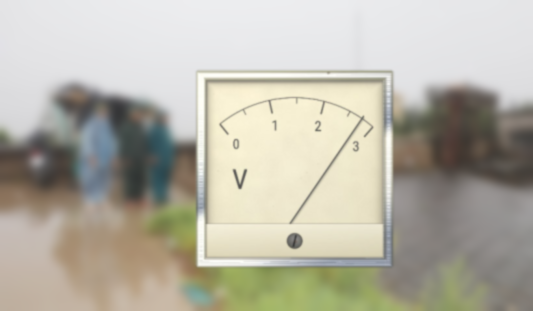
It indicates 2.75 V
